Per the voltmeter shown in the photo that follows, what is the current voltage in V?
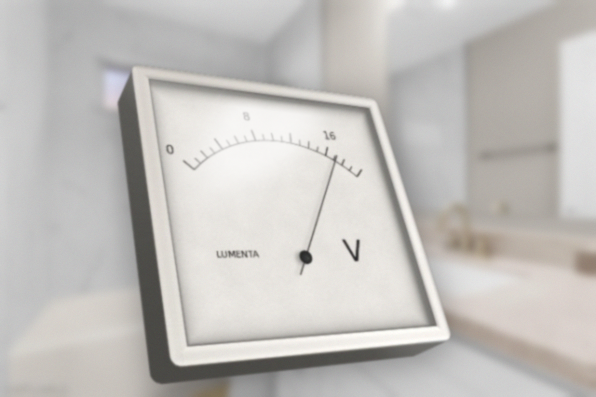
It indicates 17 V
